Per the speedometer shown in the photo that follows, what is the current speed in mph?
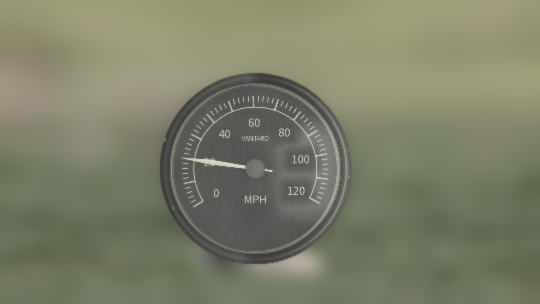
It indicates 20 mph
